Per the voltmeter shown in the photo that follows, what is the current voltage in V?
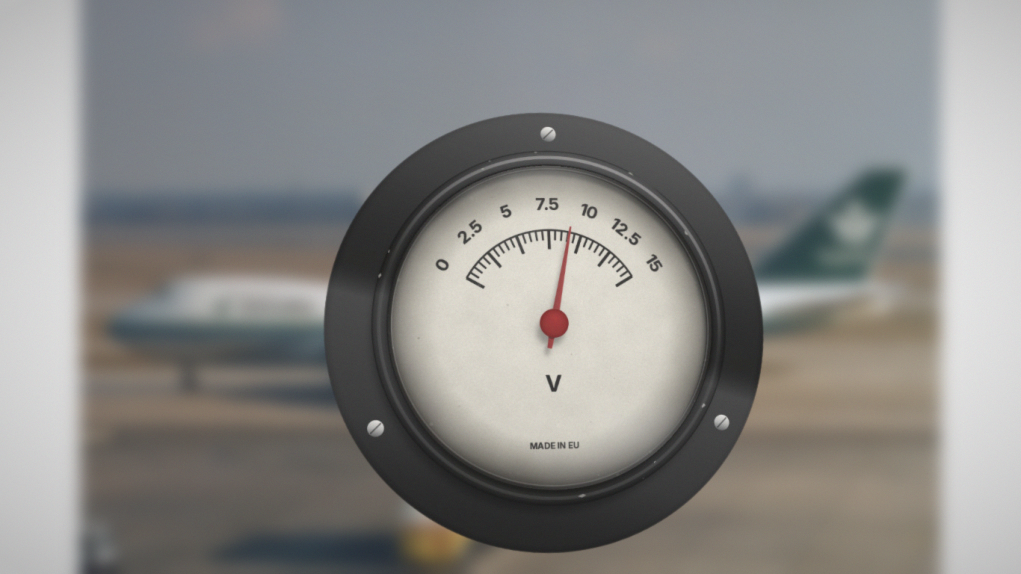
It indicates 9 V
